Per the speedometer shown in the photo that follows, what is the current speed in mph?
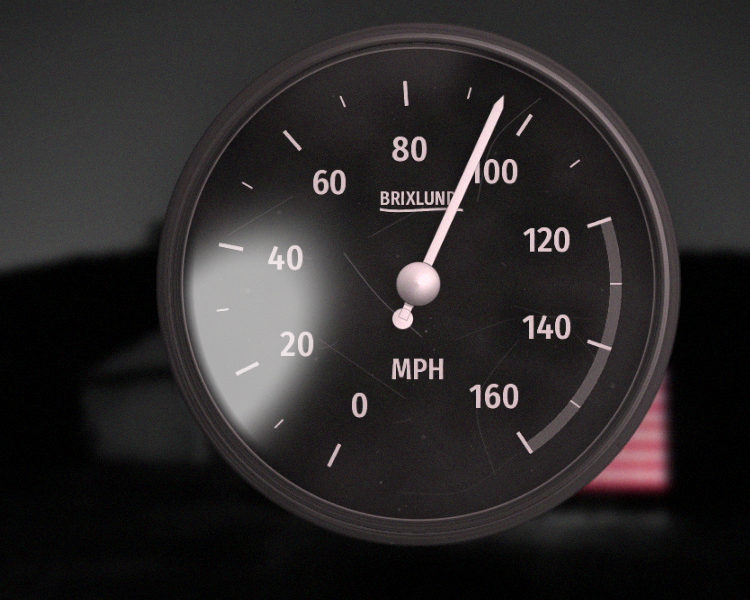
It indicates 95 mph
